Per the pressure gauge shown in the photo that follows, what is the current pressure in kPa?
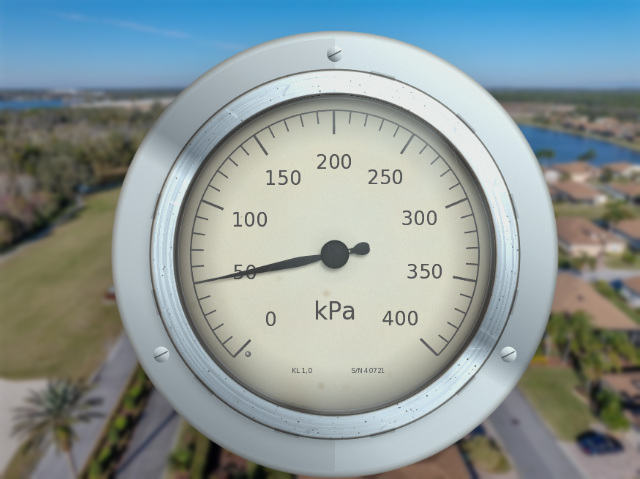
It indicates 50 kPa
